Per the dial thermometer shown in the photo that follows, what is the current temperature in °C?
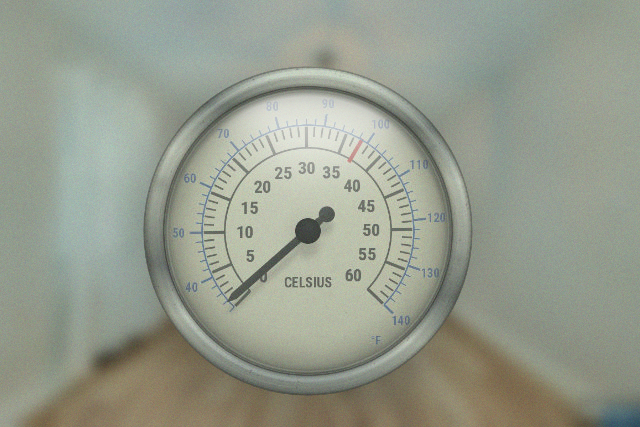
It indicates 1 °C
